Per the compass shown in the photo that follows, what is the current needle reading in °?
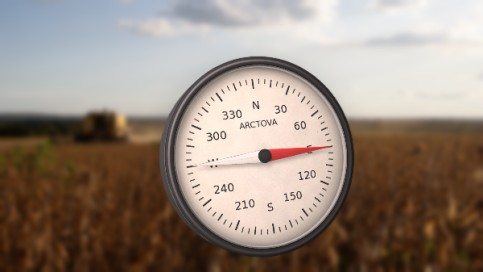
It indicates 90 °
